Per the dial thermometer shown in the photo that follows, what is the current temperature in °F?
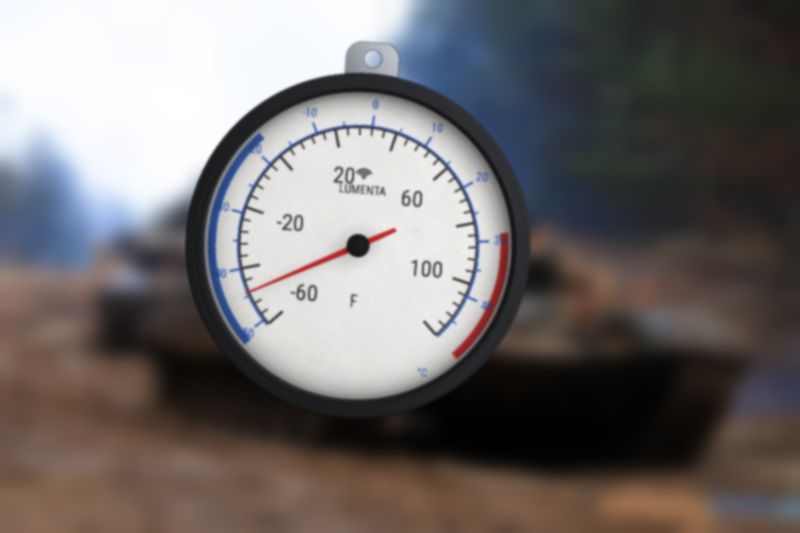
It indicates -48 °F
